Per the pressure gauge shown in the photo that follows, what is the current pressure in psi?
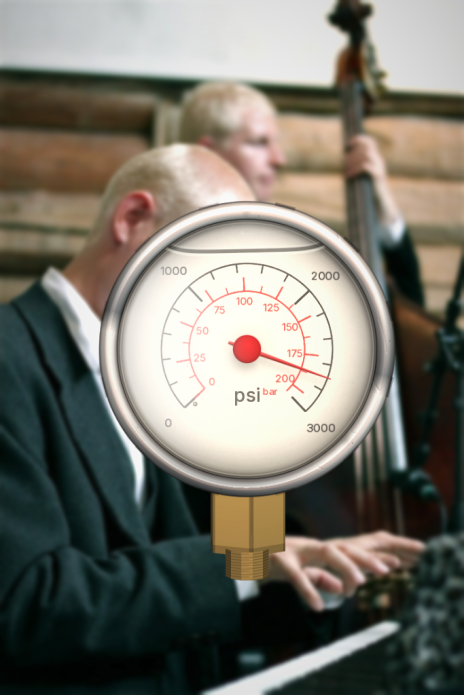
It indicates 2700 psi
